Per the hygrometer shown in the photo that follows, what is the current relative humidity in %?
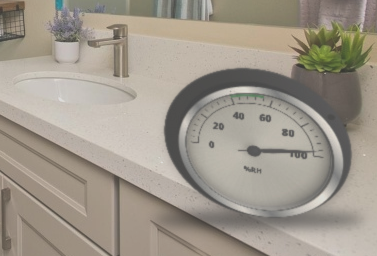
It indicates 96 %
